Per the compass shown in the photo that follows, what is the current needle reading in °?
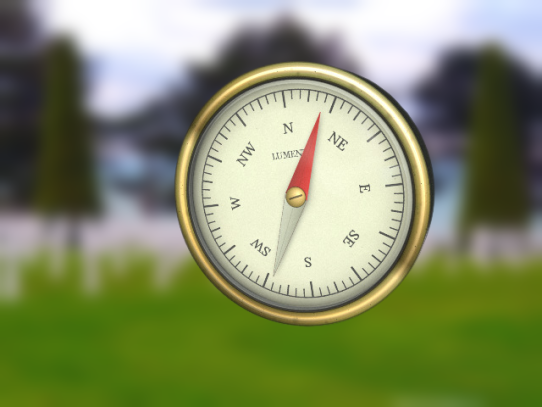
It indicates 25 °
